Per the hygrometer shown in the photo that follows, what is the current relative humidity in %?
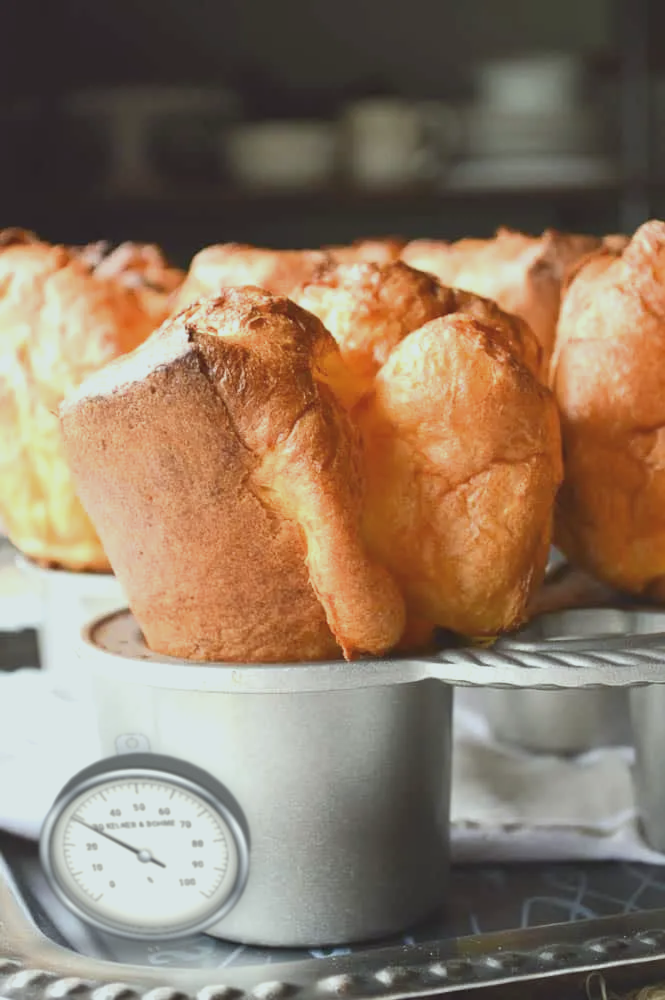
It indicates 30 %
